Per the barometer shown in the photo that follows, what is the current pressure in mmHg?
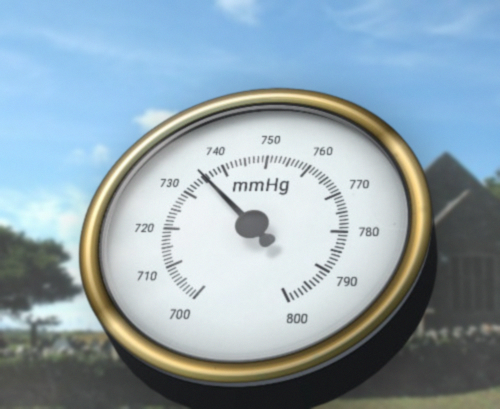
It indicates 735 mmHg
